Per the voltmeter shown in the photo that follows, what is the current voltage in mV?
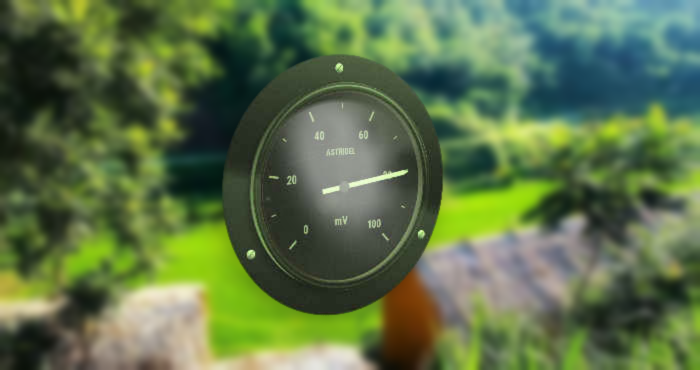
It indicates 80 mV
